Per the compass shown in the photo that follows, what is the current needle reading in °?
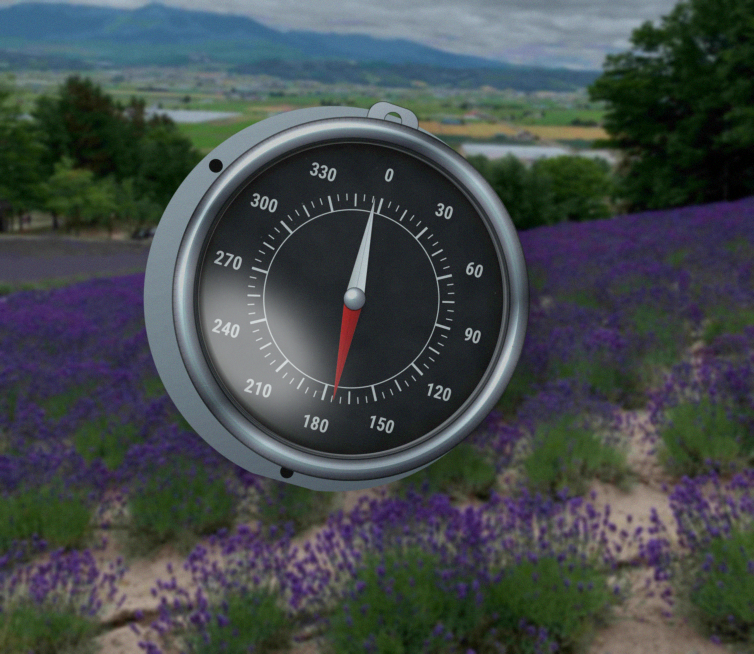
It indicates 175 °
